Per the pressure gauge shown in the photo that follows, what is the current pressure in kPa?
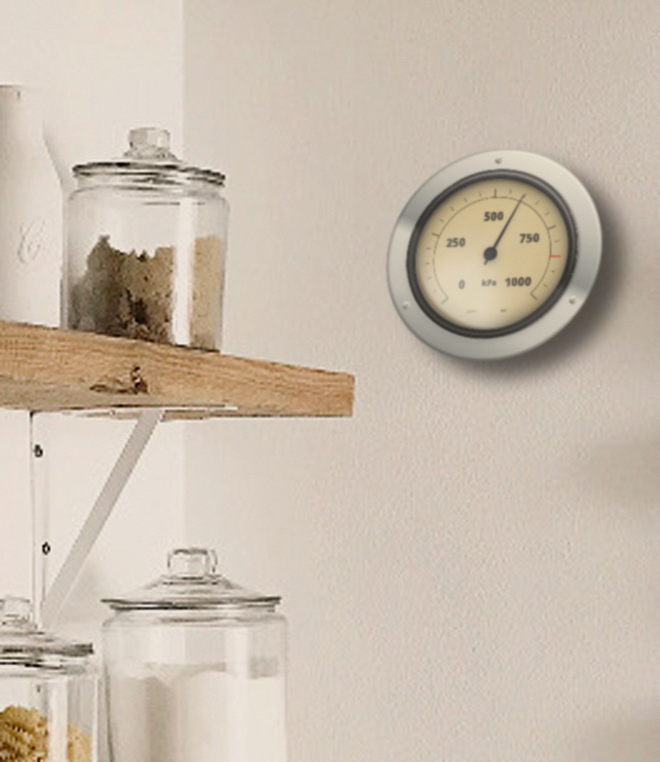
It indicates 600 kPa
